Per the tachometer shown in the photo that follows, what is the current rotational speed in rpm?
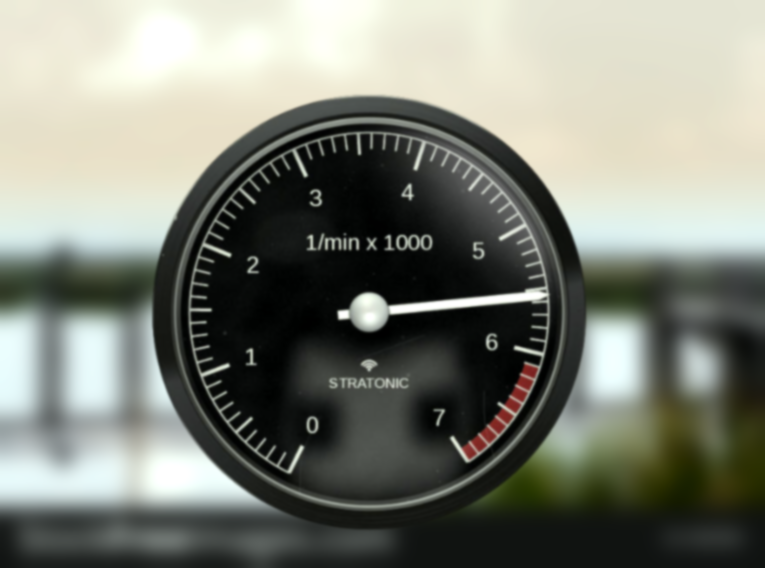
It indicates 5550 rpm
